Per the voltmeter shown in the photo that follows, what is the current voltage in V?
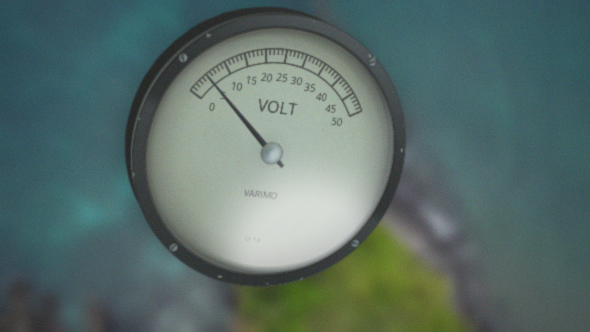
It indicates 5 V
